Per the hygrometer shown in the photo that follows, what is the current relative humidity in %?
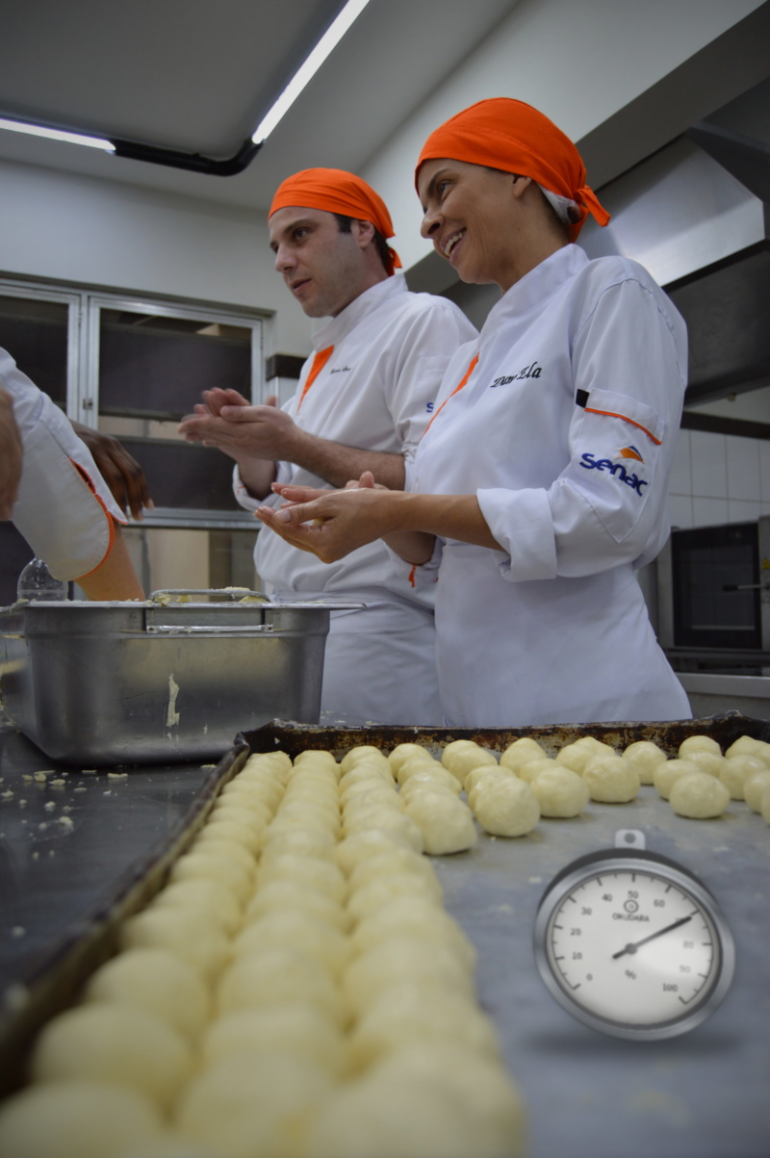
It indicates 70 %
